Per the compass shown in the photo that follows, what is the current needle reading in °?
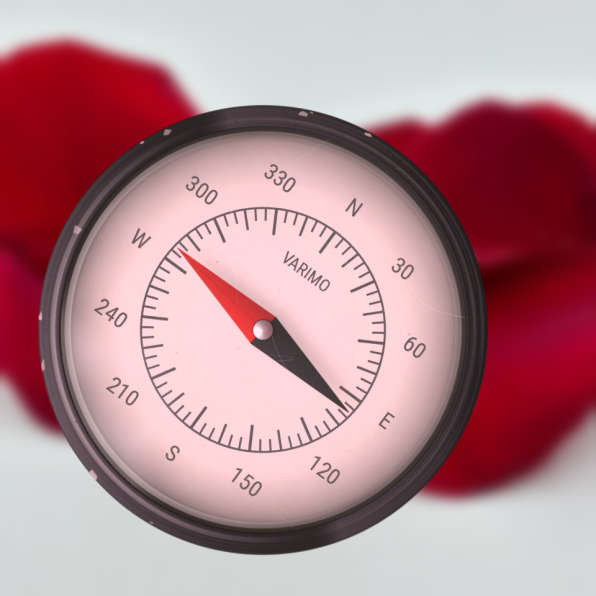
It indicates 277.5 °
